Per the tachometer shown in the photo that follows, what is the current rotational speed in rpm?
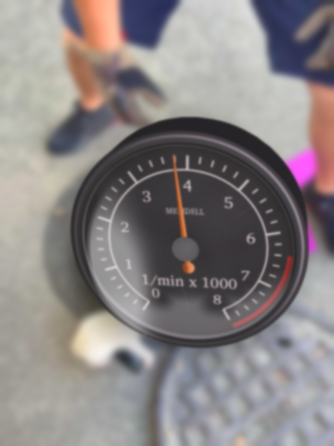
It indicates 3800 rpm
